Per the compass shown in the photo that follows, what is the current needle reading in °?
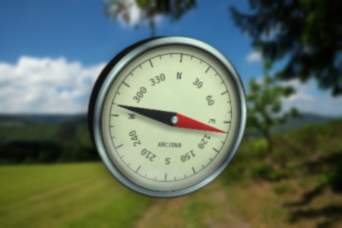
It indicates 100 °
